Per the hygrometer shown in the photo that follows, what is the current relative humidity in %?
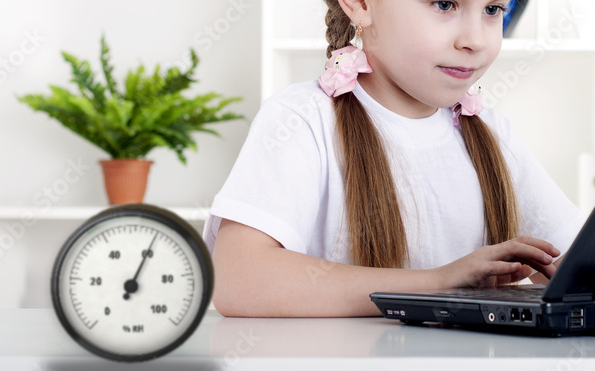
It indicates 60 %
